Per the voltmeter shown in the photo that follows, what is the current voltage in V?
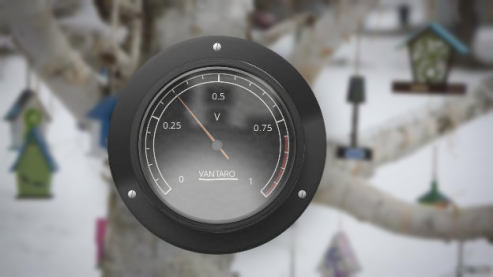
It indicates 0.35 V
